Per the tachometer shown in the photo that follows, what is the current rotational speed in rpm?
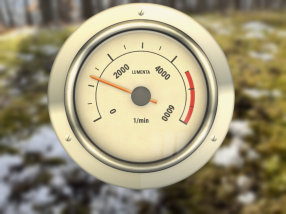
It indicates 1250 rpm
